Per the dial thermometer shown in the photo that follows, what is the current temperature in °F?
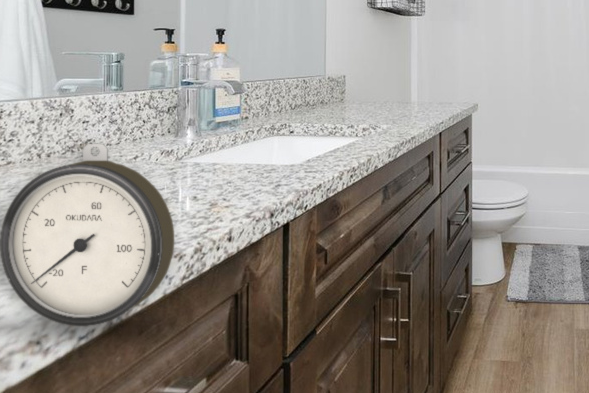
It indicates -16 °F
